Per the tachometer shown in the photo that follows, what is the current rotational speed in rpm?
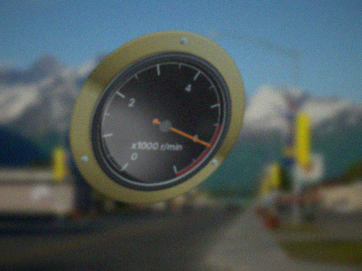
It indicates 6000 rpm
